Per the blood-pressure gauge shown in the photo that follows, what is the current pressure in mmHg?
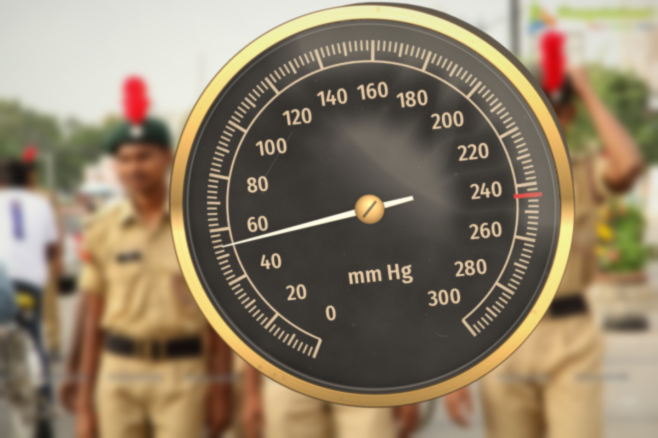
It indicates 54 mmHg
